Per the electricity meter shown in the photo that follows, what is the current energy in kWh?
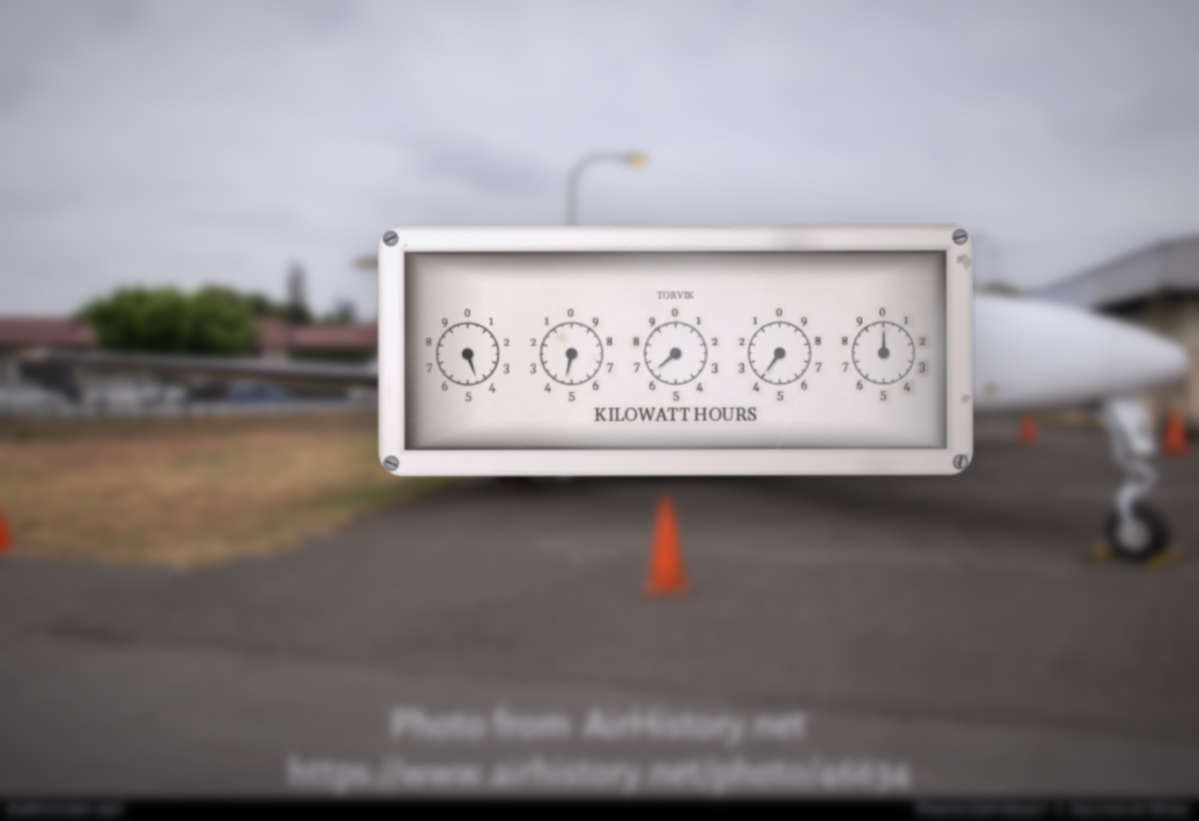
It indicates 44640 kWh
